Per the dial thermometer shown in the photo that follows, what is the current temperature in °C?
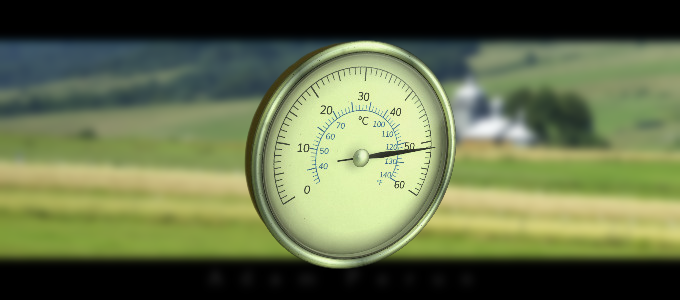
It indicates 51 °C
